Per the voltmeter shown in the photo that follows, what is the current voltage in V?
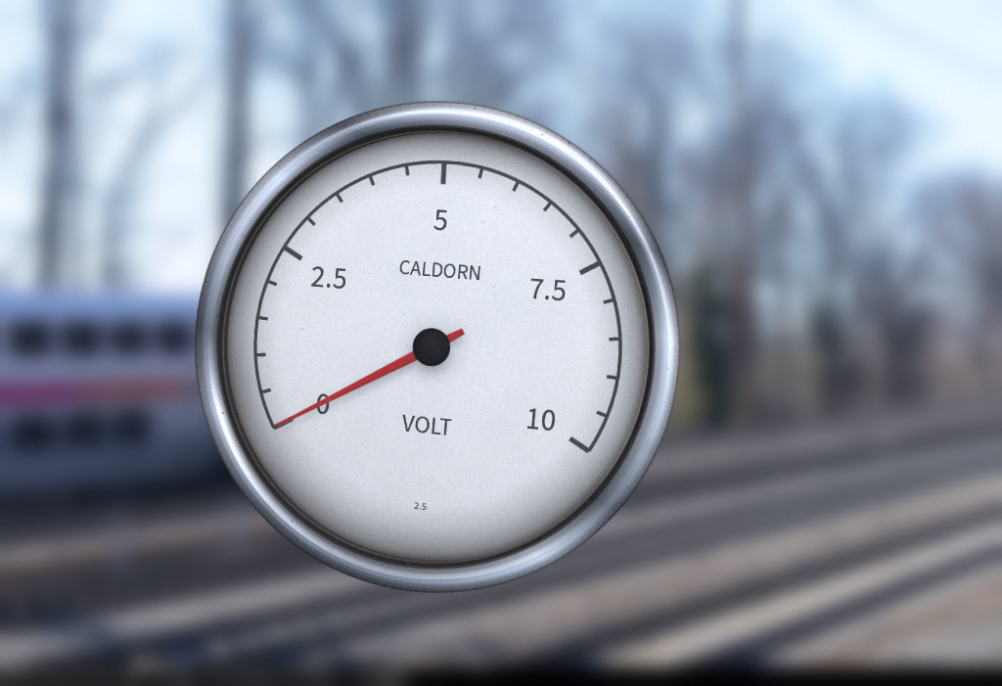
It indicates 0 V
